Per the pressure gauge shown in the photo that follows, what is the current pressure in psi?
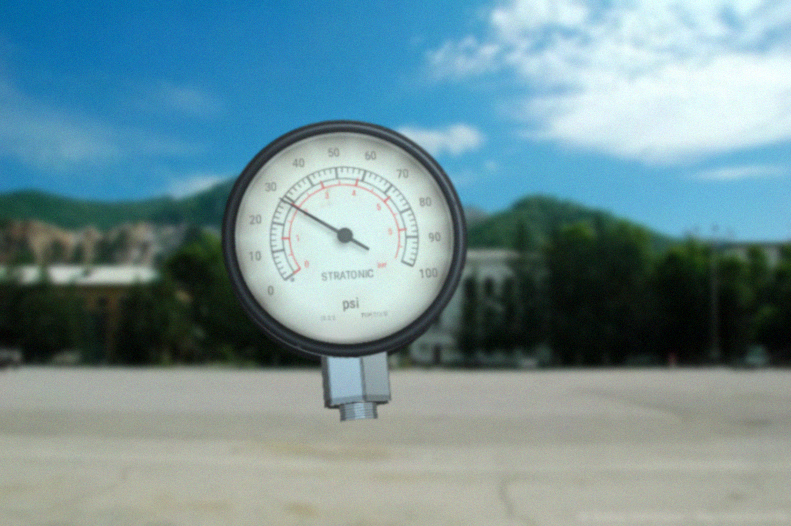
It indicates 28 psi
